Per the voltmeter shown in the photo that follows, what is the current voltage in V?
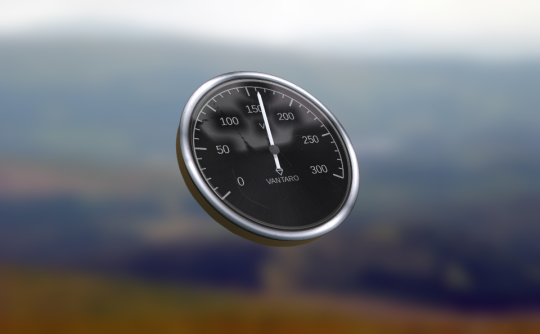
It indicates 160 V
